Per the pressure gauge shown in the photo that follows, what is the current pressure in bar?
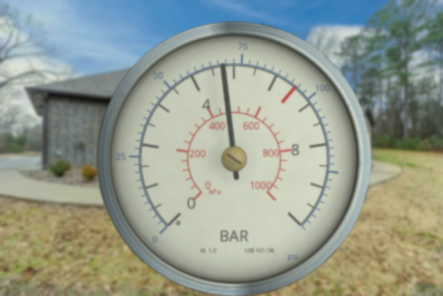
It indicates 4.75 bar
